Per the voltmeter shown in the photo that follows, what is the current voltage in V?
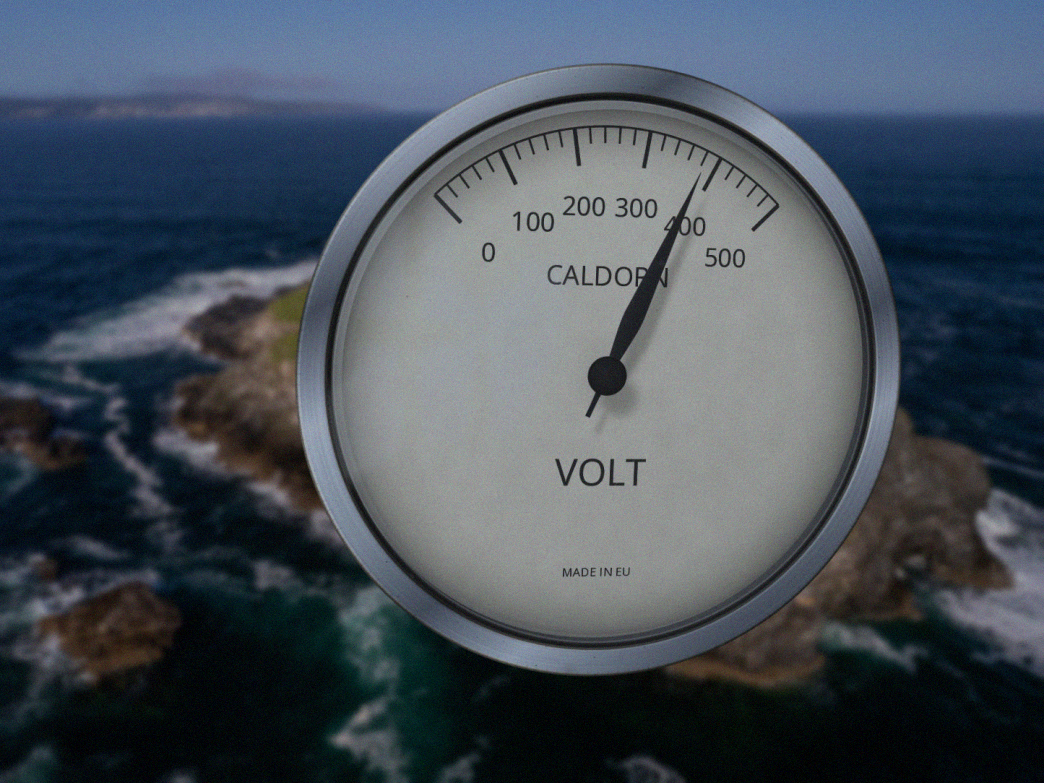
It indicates 380 V
